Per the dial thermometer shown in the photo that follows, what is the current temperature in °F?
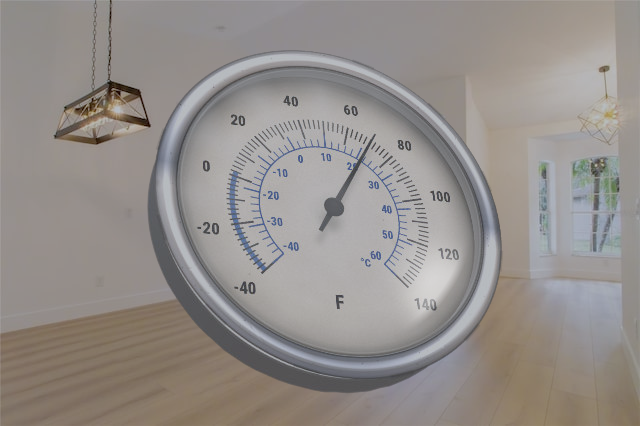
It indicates 70 °F
